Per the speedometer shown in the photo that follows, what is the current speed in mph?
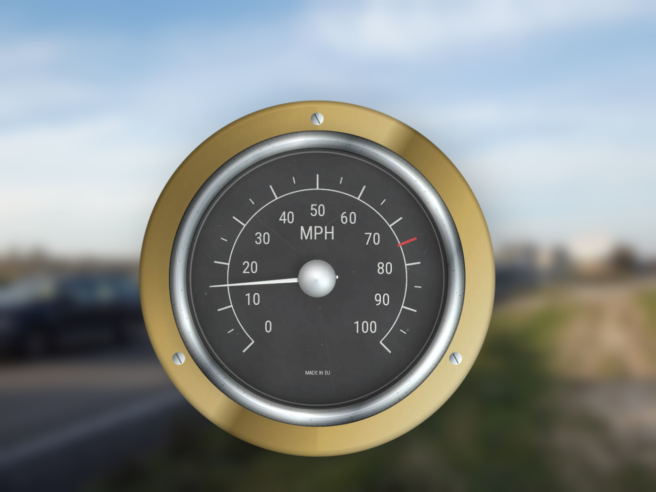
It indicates 15 mph
